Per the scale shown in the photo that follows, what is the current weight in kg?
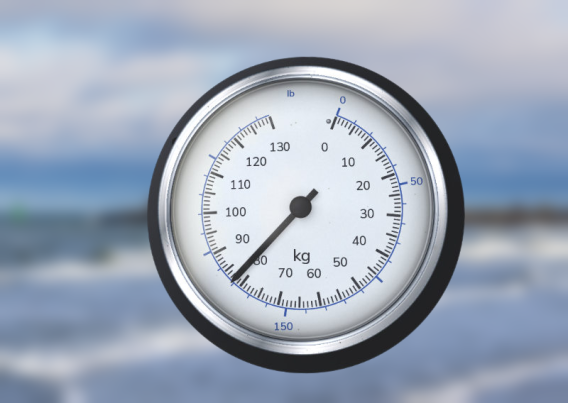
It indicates 82 kg
